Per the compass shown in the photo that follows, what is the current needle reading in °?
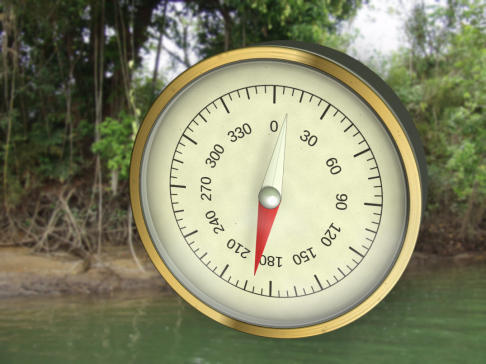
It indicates 190 °
